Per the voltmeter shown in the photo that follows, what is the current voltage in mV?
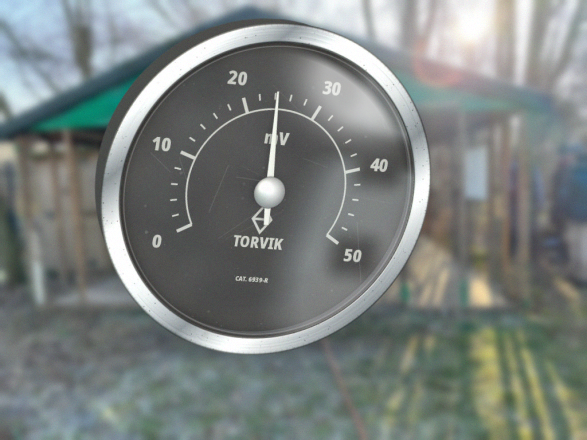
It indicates 24 mV
